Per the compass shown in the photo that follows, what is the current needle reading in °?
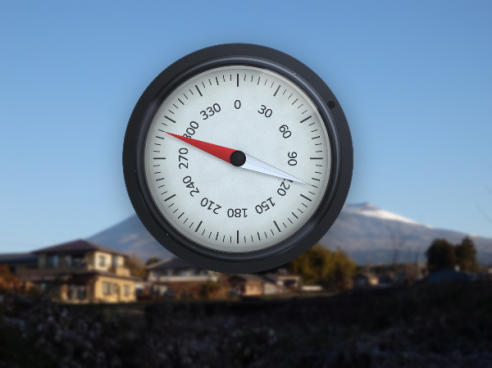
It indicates 290 °
